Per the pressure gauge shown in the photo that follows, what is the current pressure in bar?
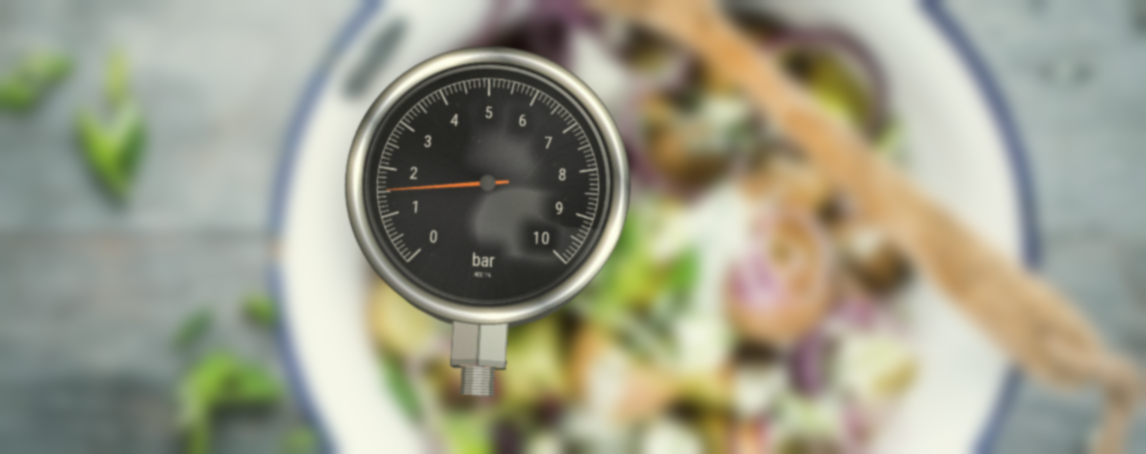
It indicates 1.5 bar
